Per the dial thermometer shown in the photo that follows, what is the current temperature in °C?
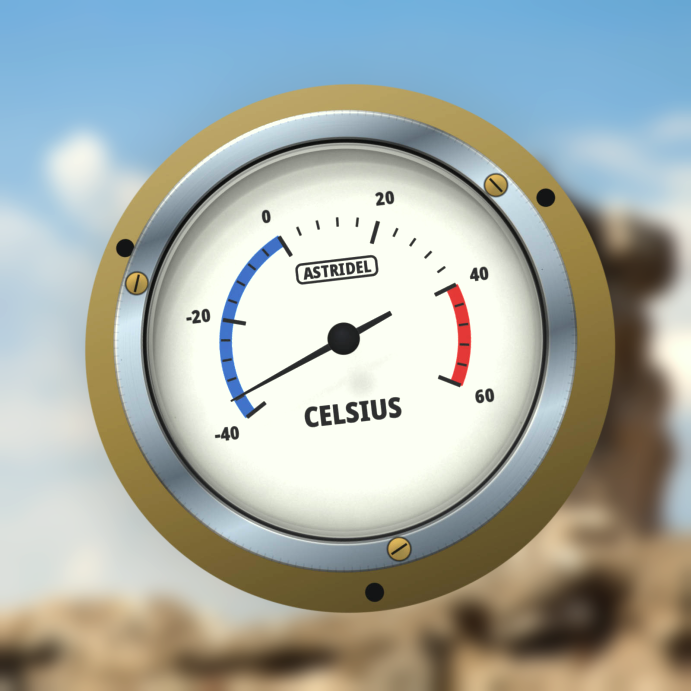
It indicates -36 °C
